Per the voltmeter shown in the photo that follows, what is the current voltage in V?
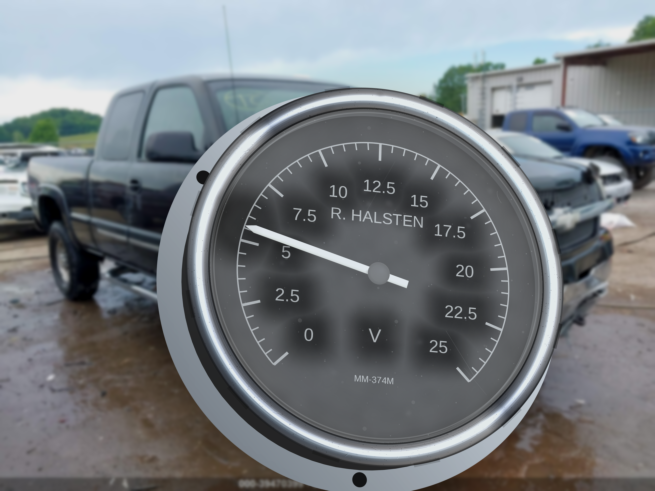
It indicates 5.5 V
